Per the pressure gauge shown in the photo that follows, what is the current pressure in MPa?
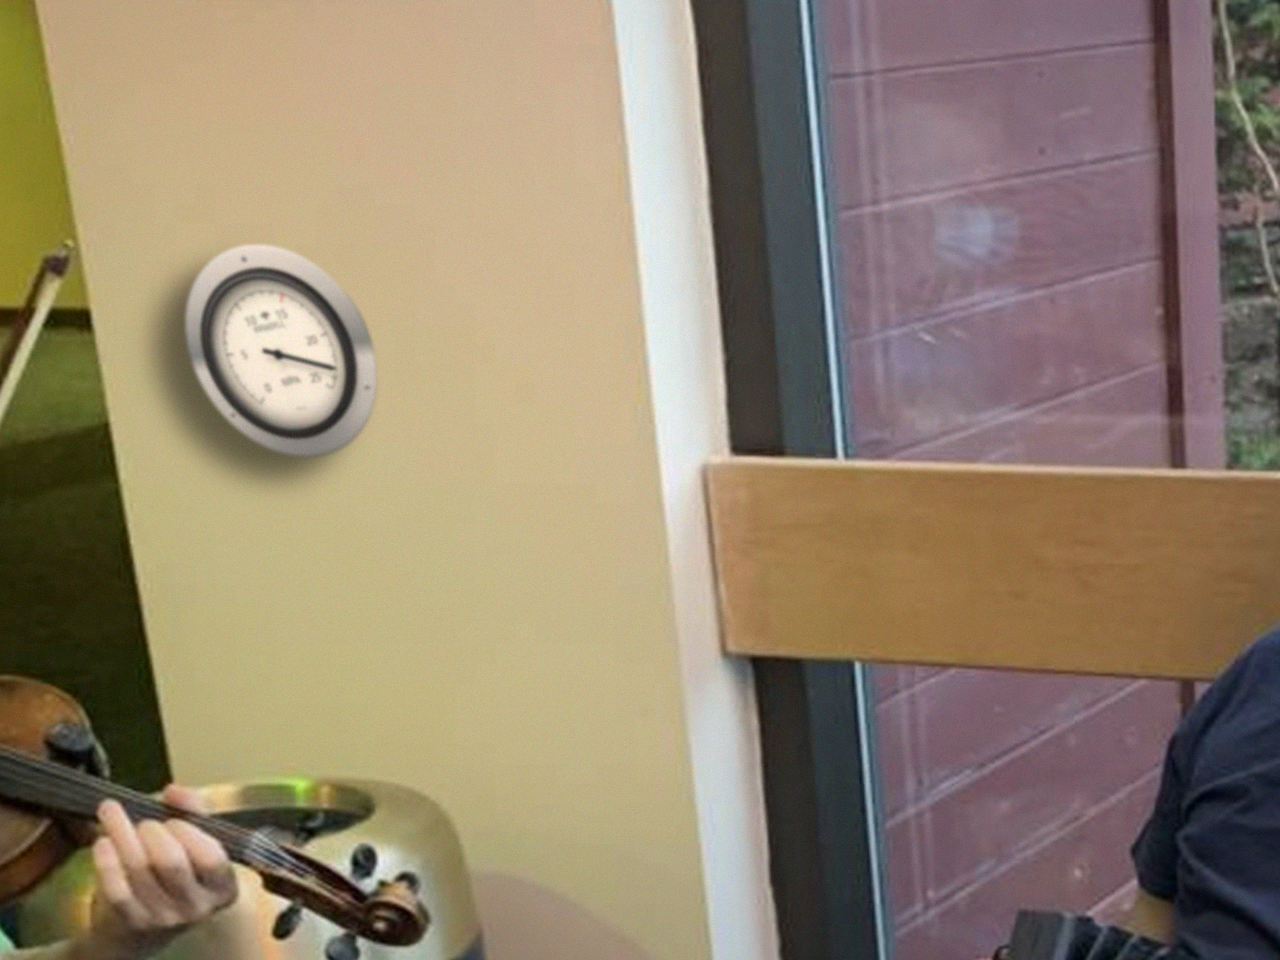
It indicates 23 MPa
